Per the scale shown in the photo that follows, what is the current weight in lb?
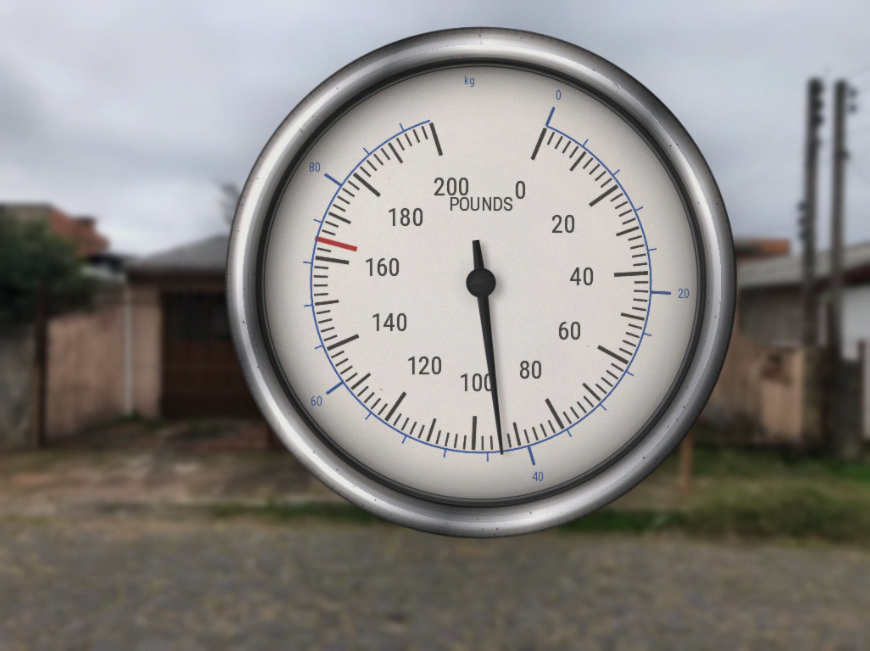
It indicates 94 lb
